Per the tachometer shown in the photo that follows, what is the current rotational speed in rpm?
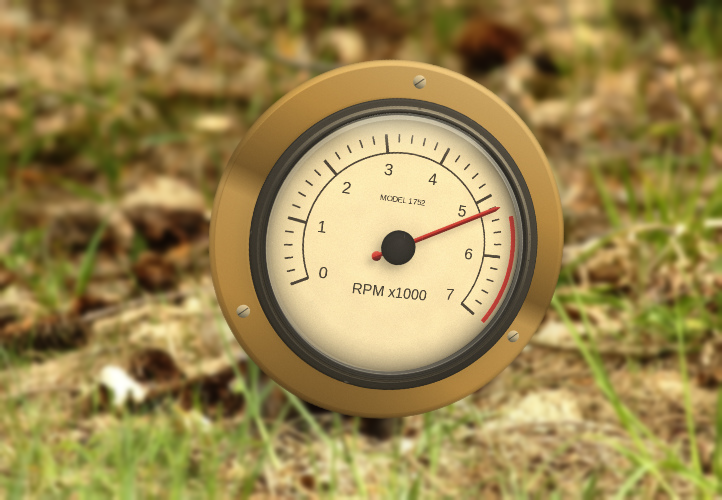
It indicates 5200 rpm
